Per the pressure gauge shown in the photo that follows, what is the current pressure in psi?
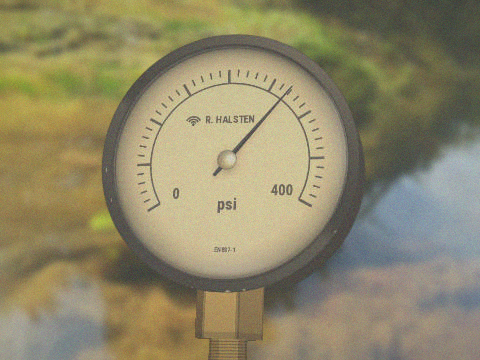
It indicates 270 psi
